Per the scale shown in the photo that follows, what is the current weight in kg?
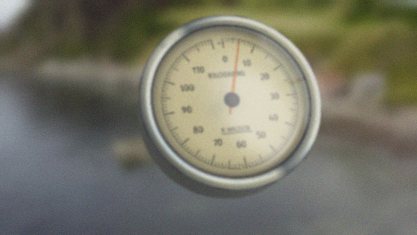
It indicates 5 kg
